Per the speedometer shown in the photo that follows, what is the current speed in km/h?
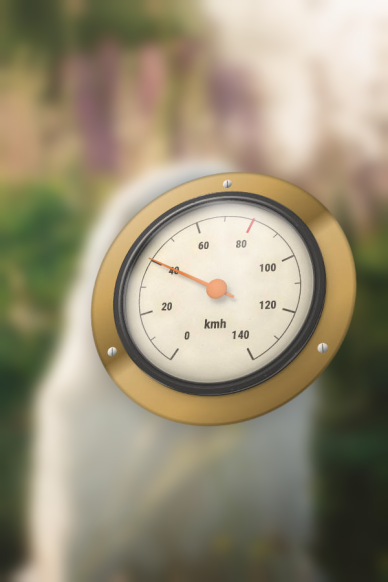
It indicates 40 km/h
